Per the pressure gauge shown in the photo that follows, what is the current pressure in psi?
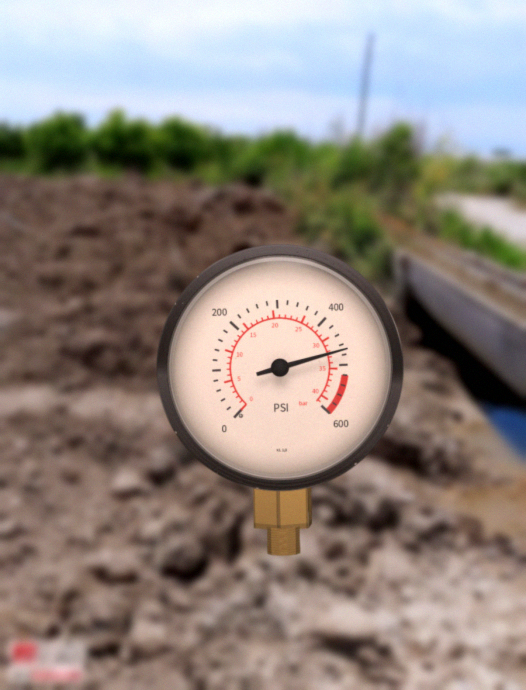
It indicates 470 psi
